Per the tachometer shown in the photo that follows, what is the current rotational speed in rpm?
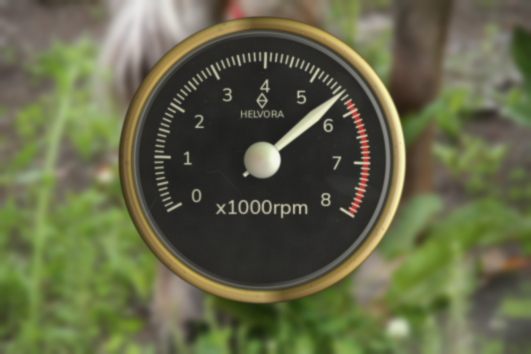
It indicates 5600 rpm
